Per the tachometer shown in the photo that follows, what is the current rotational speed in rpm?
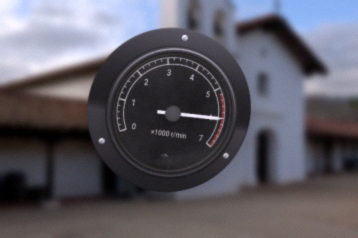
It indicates 6000 rpm
